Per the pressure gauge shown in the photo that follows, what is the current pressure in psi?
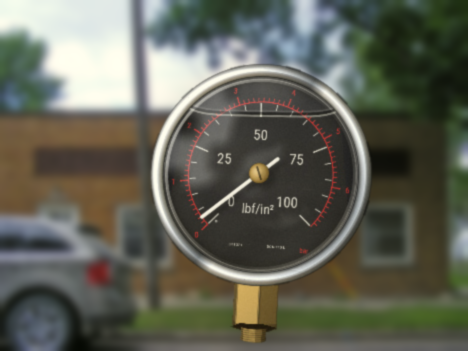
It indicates 2.5 psi
